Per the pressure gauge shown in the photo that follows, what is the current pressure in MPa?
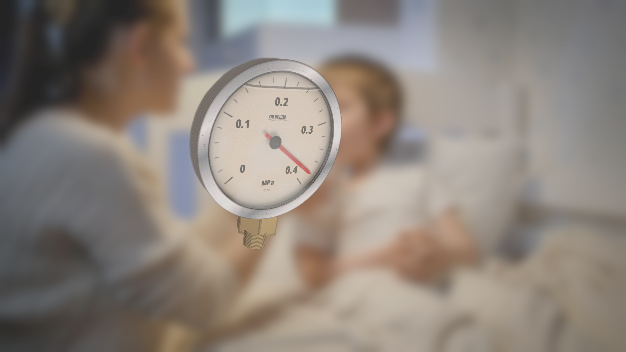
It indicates 0.38 MPa
